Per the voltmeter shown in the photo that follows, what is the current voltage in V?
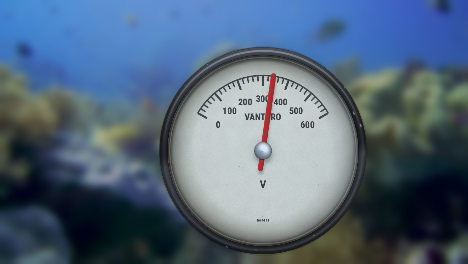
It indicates 340 V
